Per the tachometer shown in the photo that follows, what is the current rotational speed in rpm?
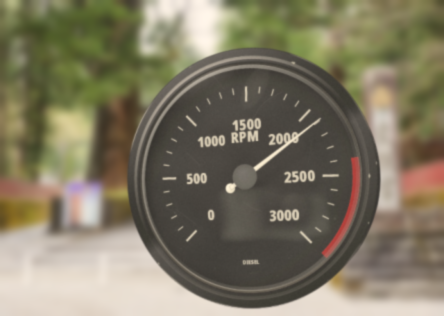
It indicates 2100 rpm
